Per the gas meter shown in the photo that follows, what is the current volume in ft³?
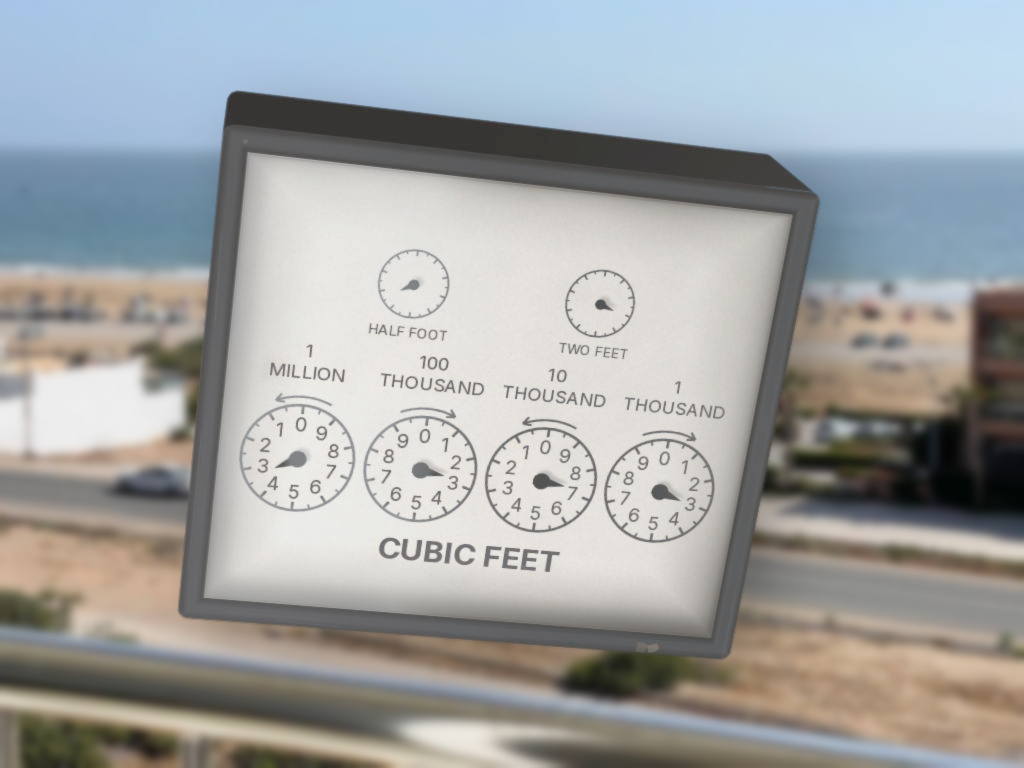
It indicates 327300 ft³
